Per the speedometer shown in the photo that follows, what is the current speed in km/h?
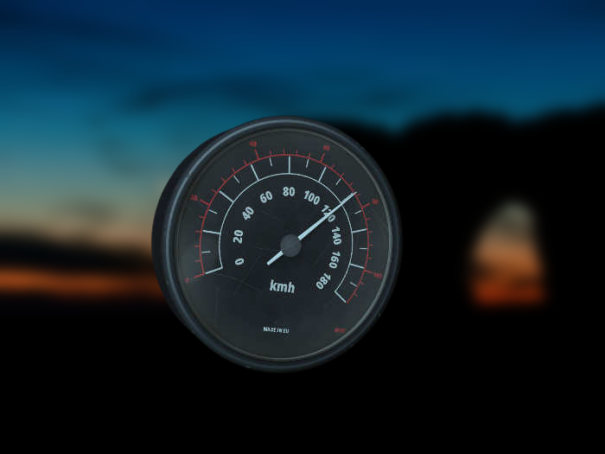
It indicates 120 km/h
